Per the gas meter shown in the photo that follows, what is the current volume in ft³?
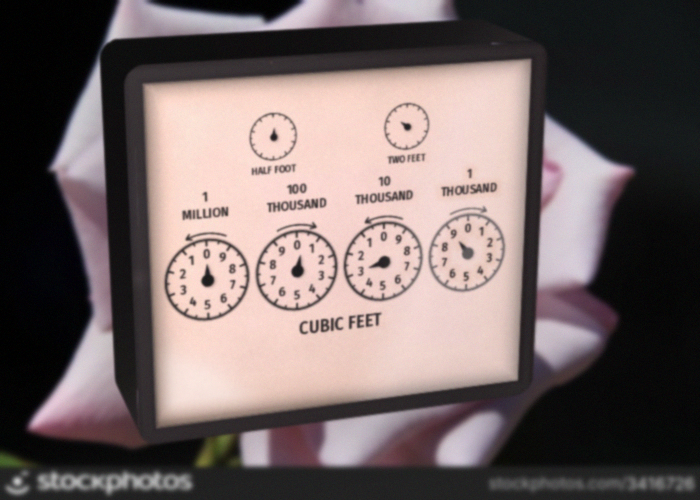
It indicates 2900 ft³
